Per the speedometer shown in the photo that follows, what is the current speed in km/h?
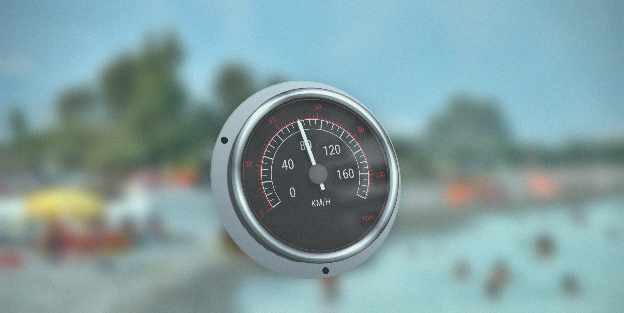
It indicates 80 km/h
